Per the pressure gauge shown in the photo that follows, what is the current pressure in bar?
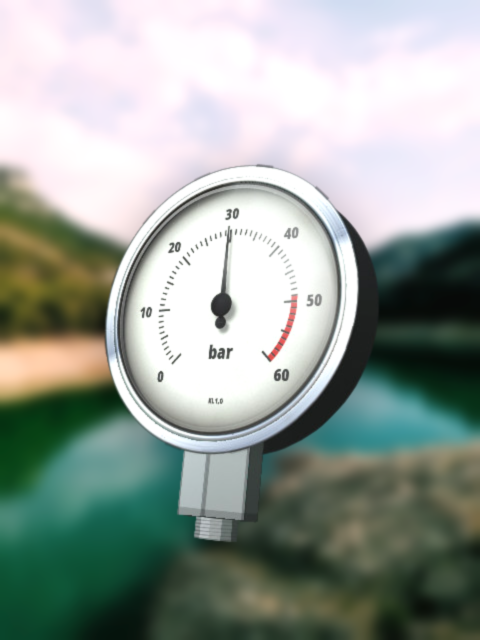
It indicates 30 bar
